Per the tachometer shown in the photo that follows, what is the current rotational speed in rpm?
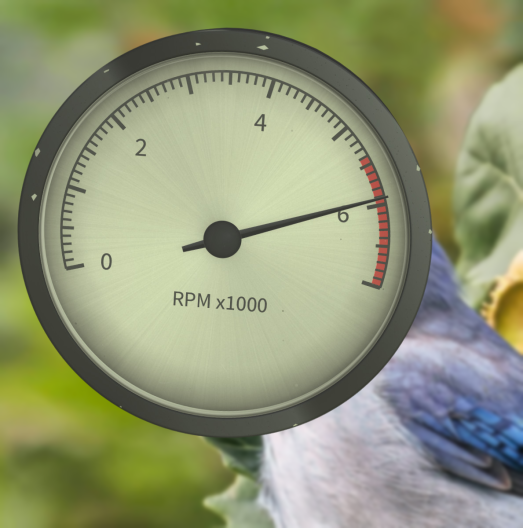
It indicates 5900 rpm
